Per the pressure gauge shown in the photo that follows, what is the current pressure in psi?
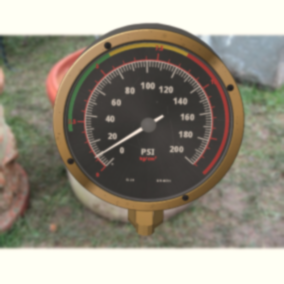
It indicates 10 psi
